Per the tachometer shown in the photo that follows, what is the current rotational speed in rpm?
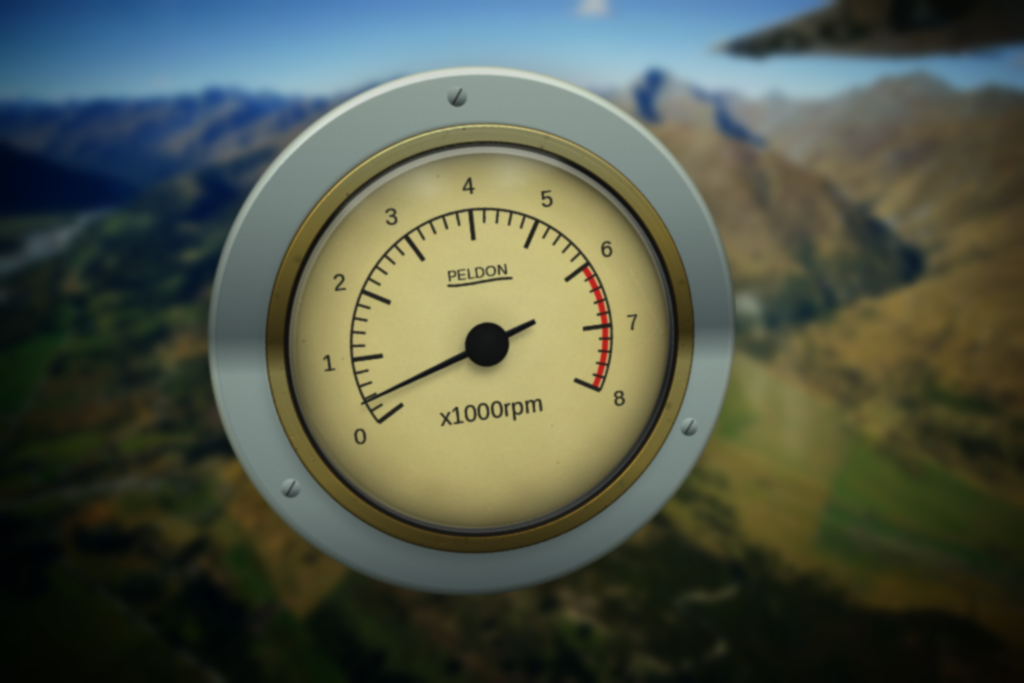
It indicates 400 rpm
